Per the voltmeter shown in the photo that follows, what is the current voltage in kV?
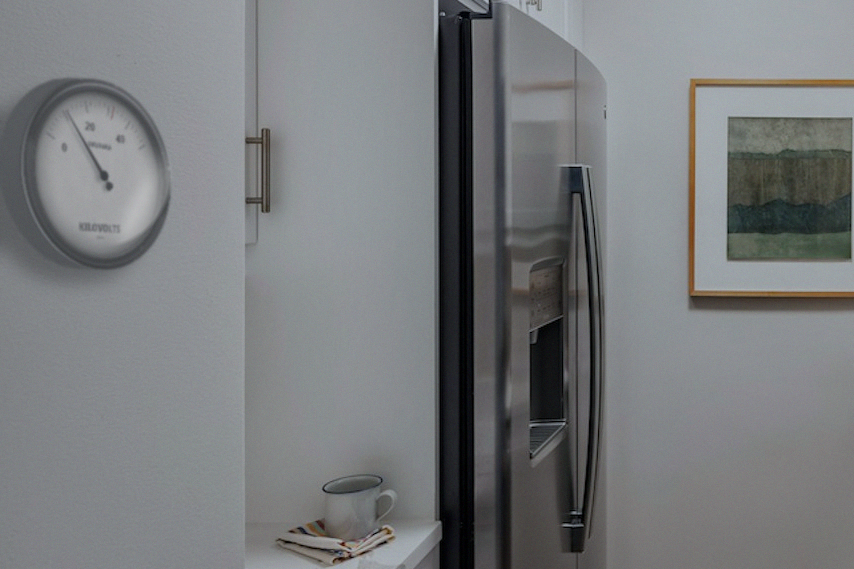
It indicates 10 kV
